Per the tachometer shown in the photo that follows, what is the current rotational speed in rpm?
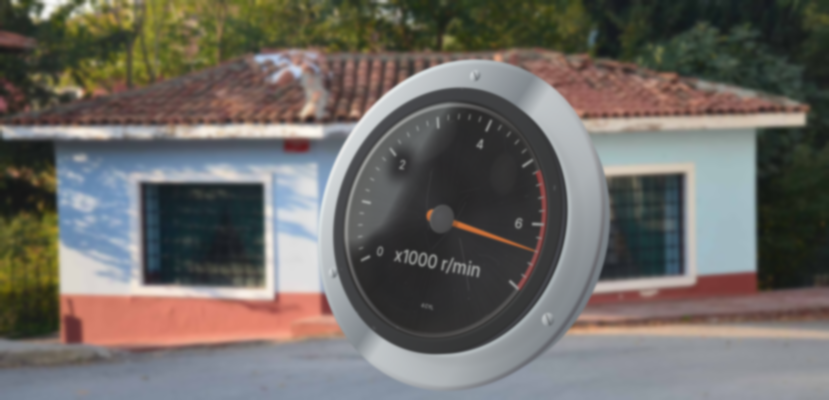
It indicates 6400 rpm
